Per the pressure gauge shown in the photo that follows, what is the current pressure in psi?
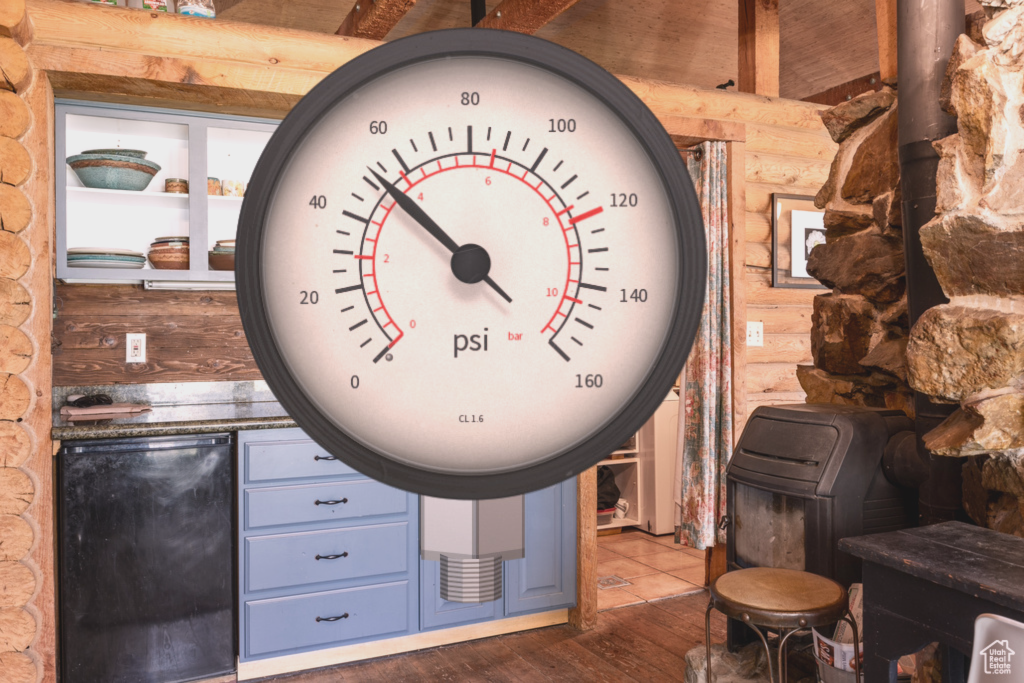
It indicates 52.5 psi
